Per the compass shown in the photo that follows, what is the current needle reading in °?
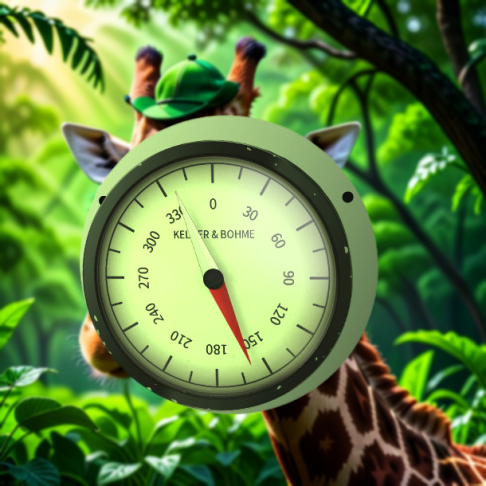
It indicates 157.5 °
